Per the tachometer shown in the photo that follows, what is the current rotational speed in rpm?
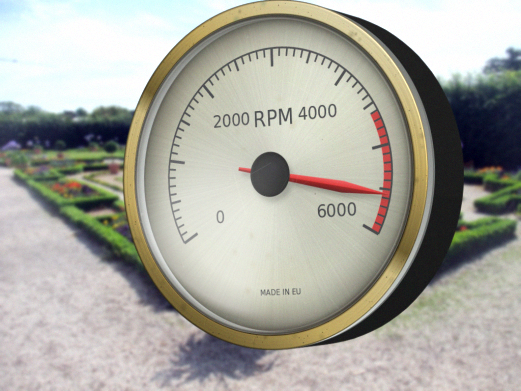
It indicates 5550 rpm
